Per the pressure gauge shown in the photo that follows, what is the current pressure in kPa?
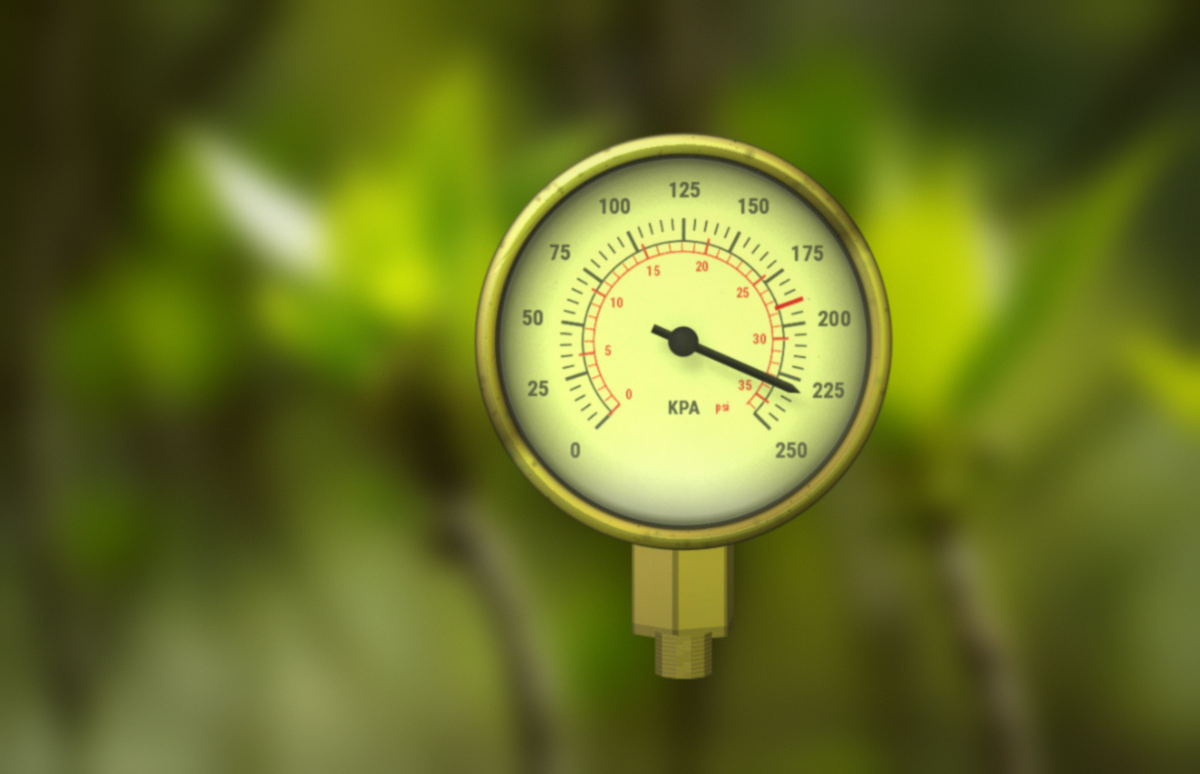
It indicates 230 kPa
